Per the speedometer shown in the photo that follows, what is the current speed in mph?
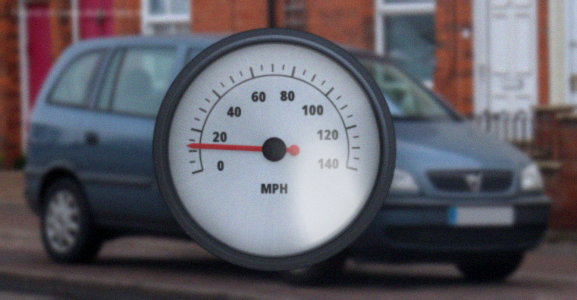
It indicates 12.5 mph
